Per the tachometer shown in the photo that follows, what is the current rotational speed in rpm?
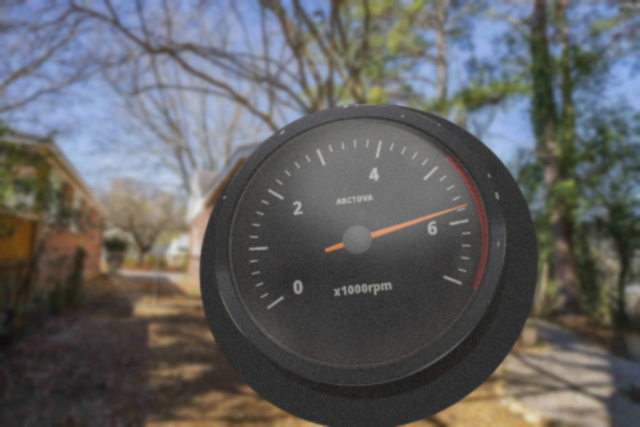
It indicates 5800 rpm
